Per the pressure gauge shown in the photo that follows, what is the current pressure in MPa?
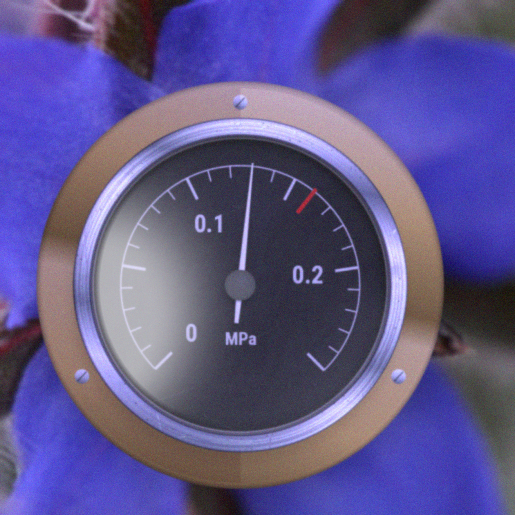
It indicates 0.13 MPa
